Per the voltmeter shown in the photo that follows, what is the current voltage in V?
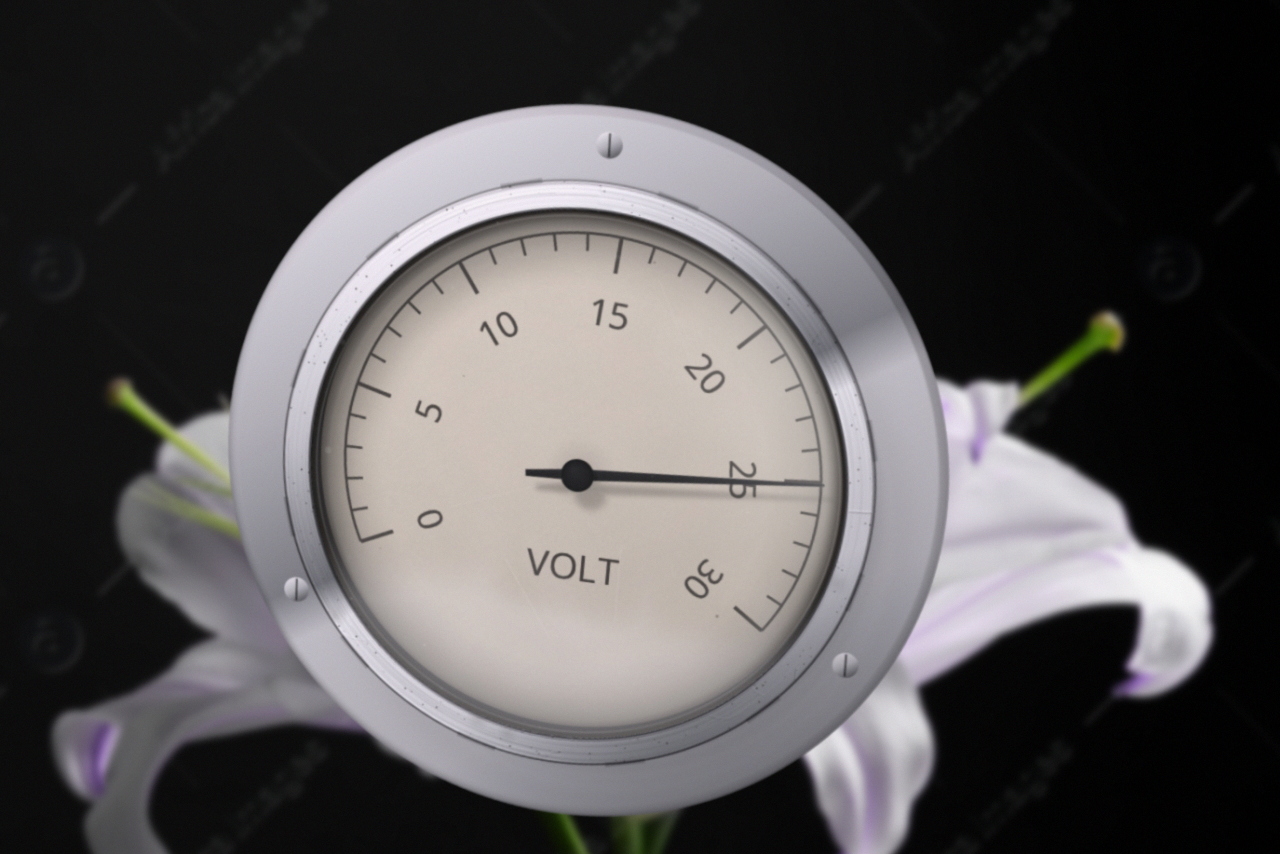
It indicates 25 V
